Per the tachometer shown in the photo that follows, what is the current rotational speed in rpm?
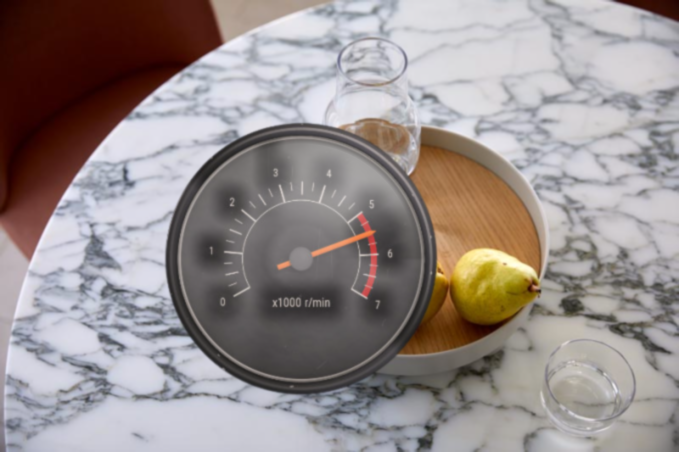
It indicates 5500 rpm
